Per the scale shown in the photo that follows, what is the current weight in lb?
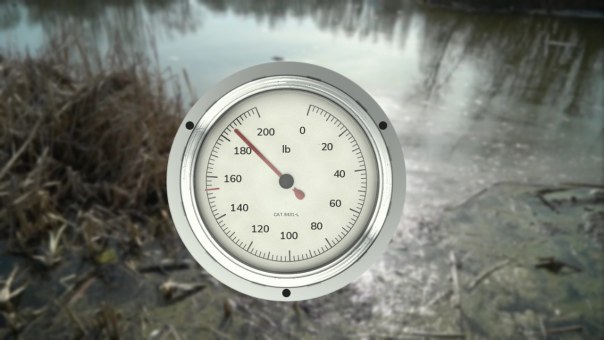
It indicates 186 lb
